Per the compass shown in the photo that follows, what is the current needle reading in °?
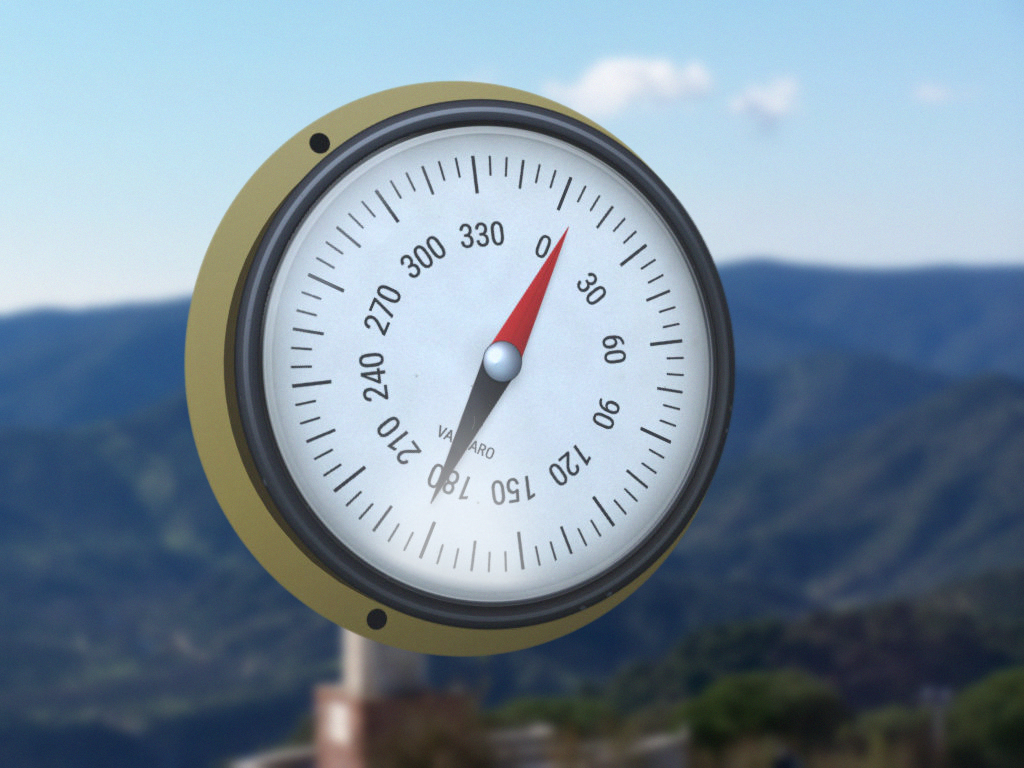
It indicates 5 °
